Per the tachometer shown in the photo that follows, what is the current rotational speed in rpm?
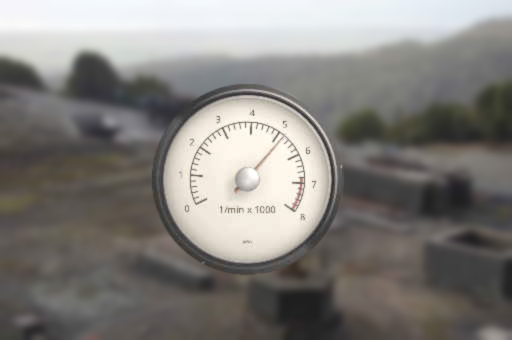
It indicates 5200 rpm
